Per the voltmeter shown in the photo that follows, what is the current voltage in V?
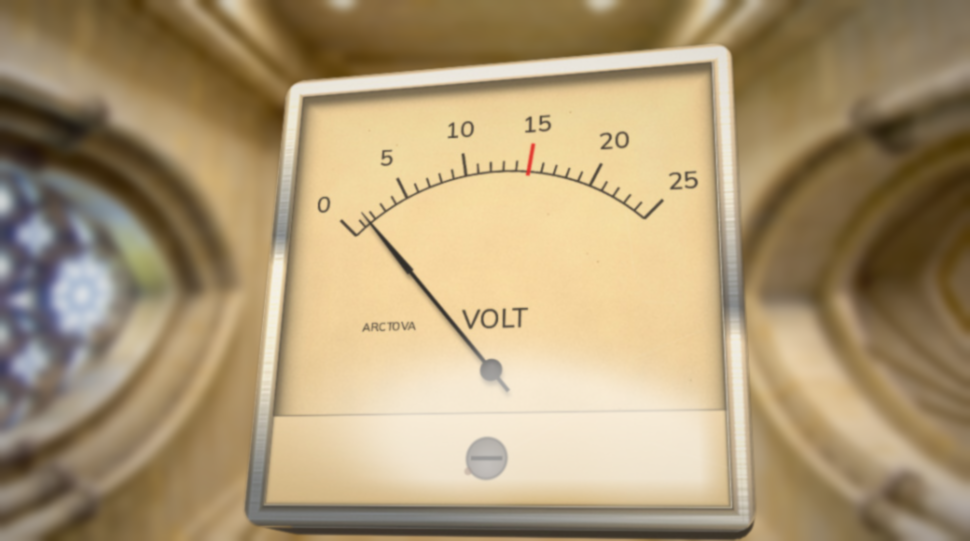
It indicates 1.5 V
